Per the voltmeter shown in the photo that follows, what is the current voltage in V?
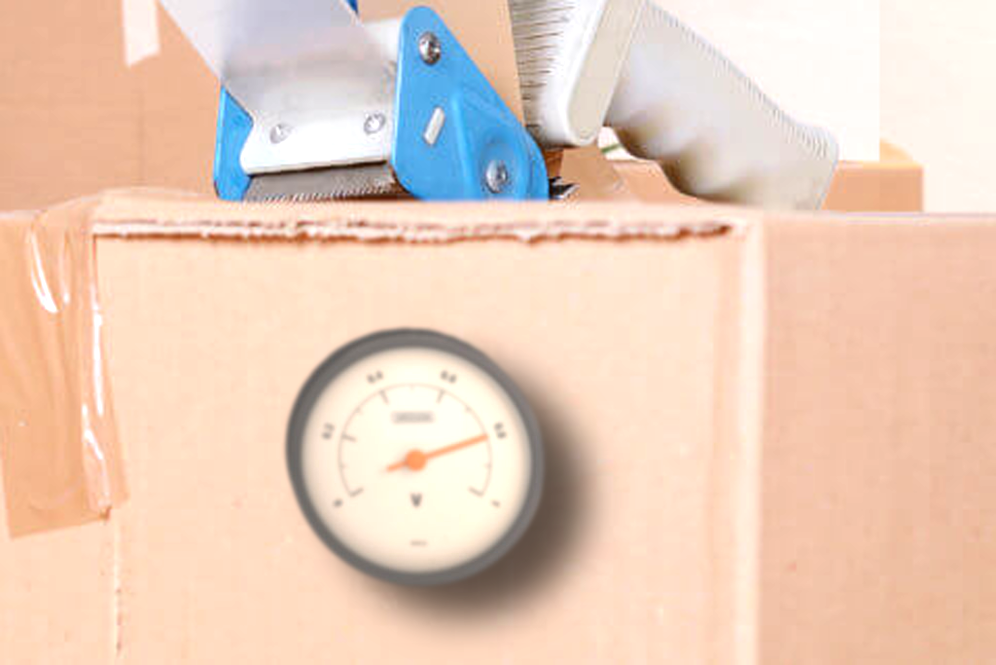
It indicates 0.8 V
